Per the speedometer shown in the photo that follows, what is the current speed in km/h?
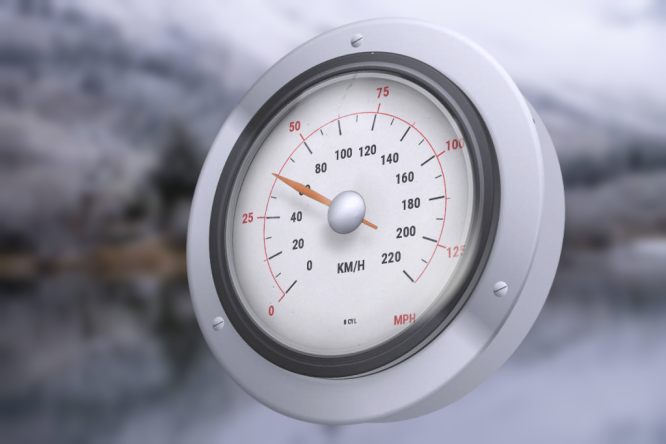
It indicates 60 km/h
